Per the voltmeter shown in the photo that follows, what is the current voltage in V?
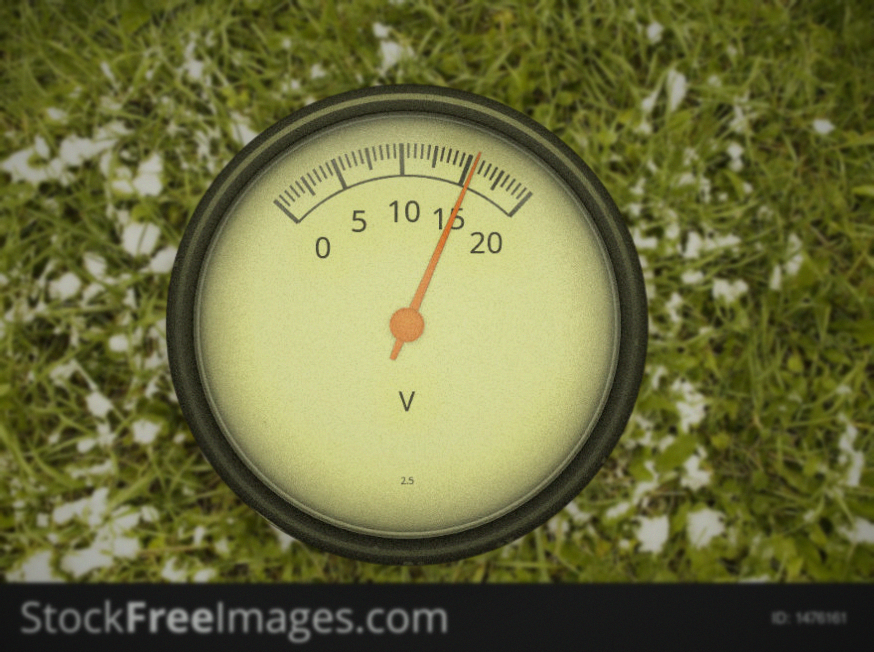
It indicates 15.5 V
